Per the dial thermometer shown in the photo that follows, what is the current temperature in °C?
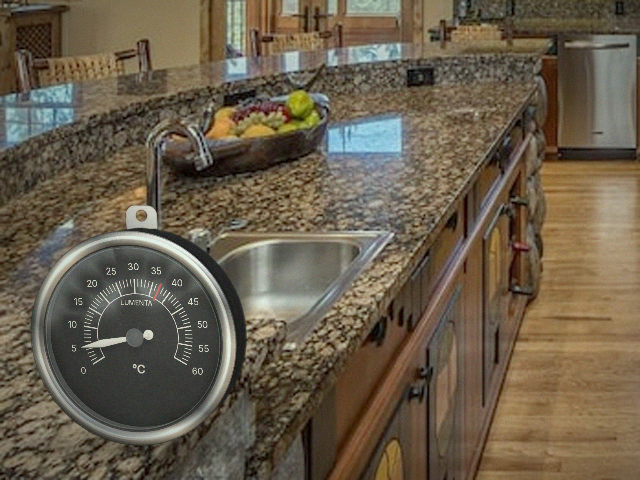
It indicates 5 °C
